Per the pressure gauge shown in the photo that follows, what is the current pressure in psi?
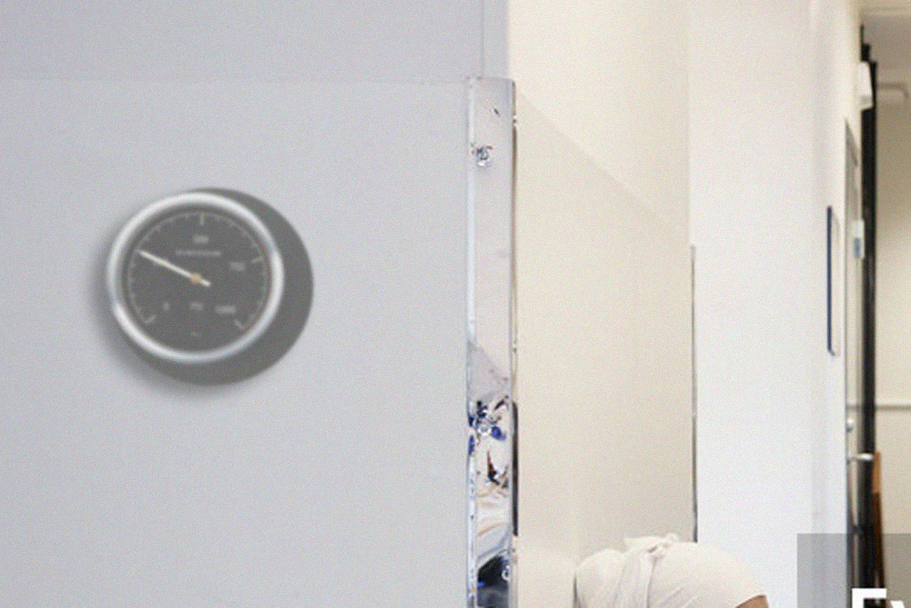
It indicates 250 psi
